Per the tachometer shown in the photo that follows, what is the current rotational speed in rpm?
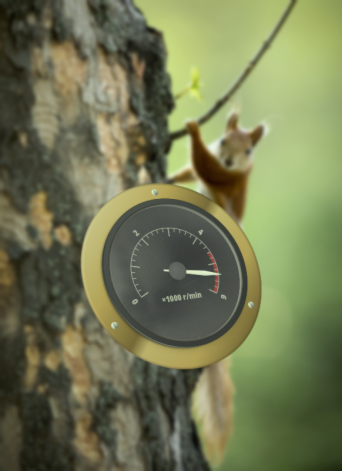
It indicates 5400 rpm
